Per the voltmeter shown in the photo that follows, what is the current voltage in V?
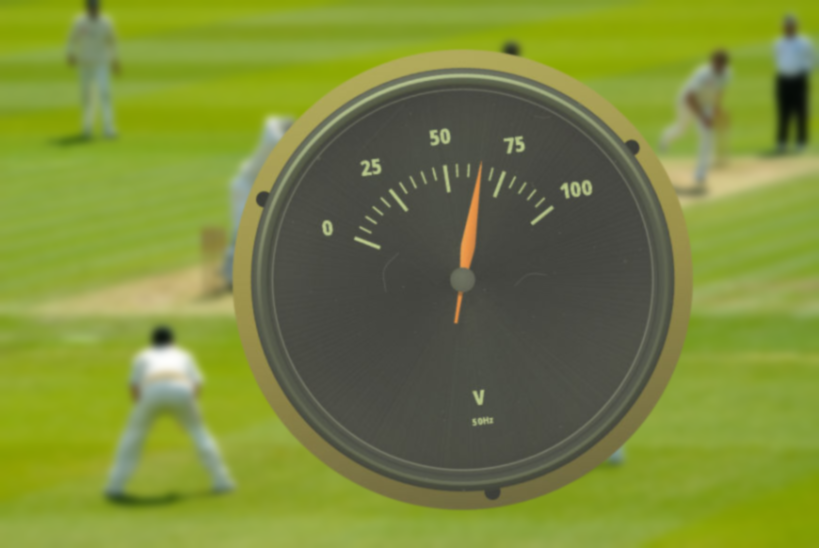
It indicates 65 V
